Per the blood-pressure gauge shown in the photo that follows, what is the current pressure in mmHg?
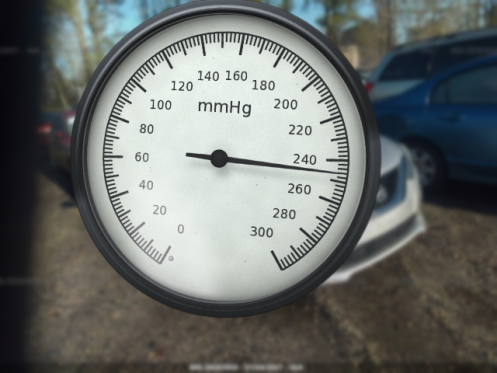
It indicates 246 mmHg
